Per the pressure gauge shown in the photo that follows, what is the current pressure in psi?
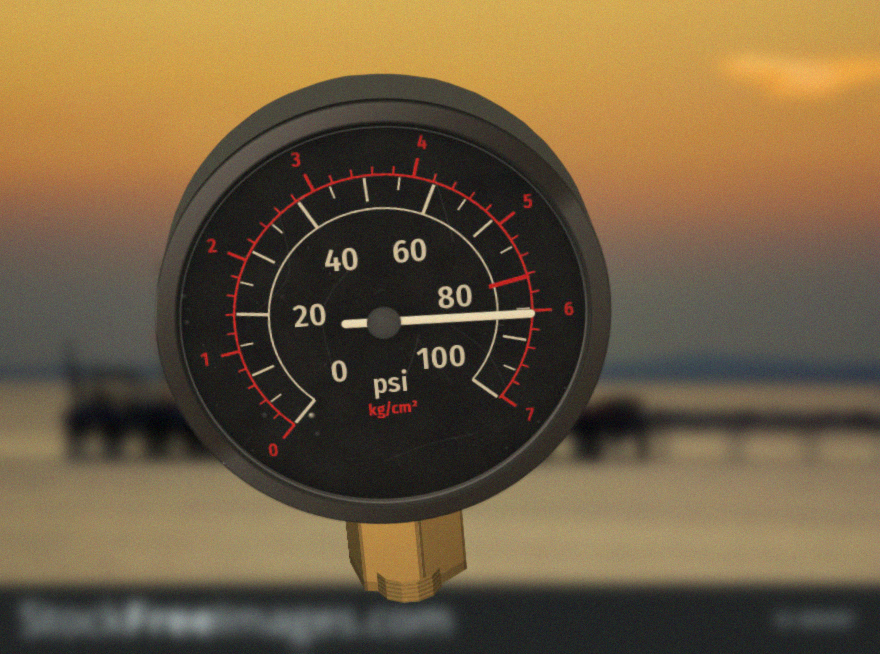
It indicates 85 psi
